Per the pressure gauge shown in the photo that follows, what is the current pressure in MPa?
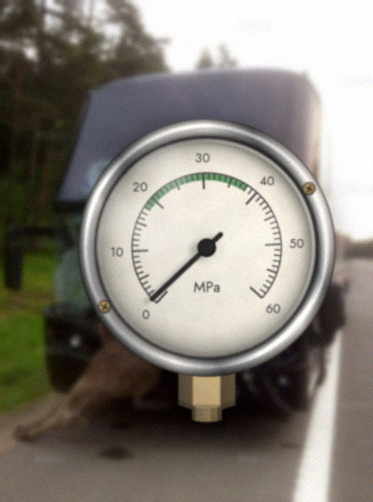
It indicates 1 MPa
